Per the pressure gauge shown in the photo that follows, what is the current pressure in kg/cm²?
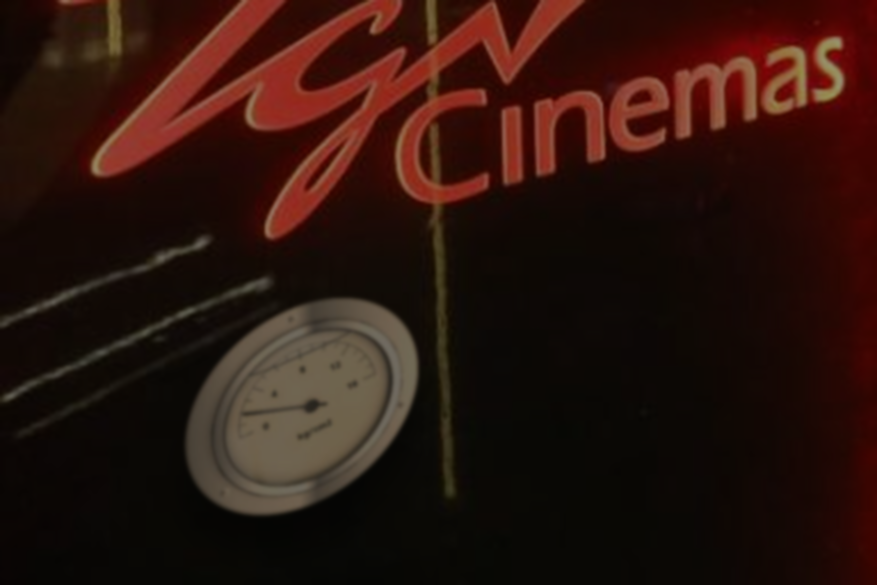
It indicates 2 kg/cm²
